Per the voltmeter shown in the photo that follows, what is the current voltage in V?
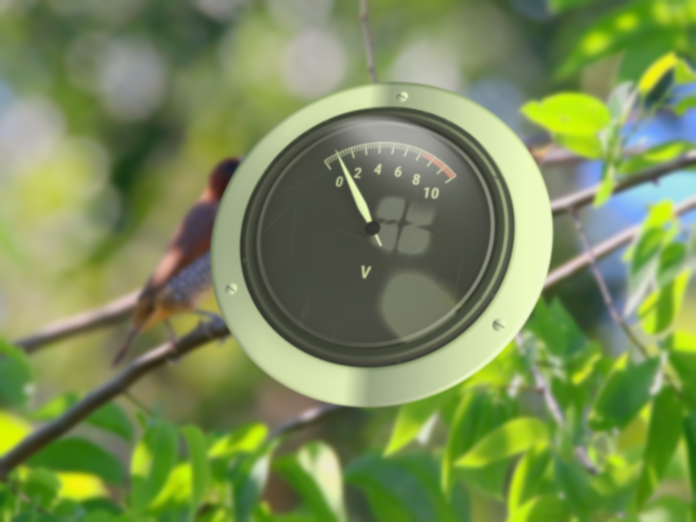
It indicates 1 V
